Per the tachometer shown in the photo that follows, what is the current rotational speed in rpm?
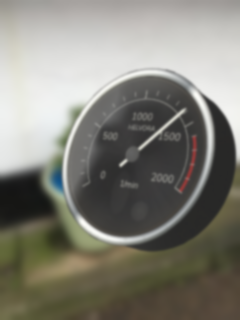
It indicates 1400 rpm
